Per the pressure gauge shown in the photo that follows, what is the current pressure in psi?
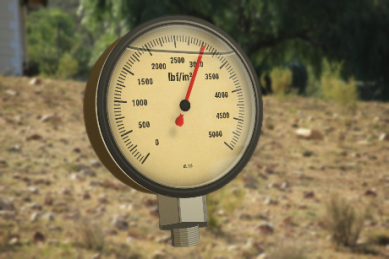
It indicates 3000 psi
